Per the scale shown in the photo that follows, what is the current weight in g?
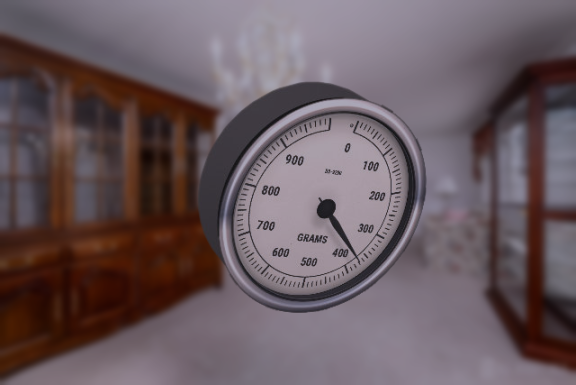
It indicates 370 g
